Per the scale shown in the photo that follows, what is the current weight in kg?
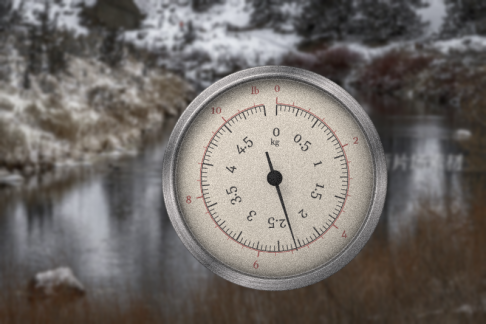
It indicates 2.3 kg
